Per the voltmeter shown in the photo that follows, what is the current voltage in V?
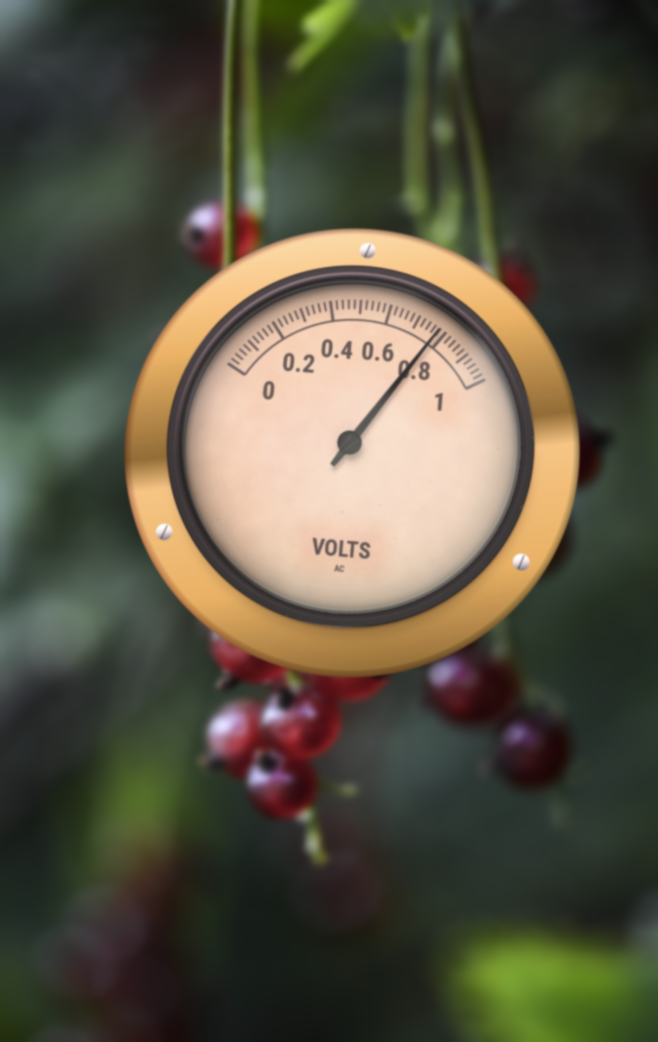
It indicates 0.78 V
